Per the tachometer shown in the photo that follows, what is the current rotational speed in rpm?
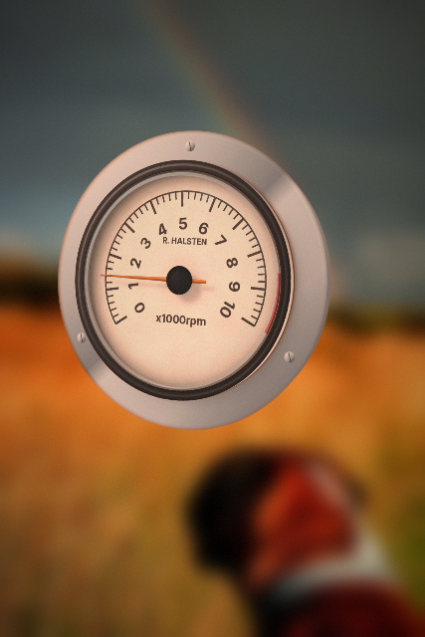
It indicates 1400 rpm
